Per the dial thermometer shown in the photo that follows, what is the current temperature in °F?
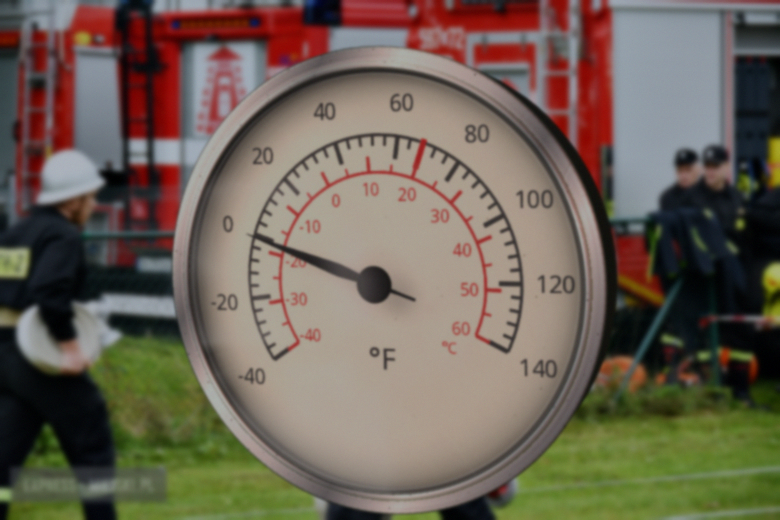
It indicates 0 °F
